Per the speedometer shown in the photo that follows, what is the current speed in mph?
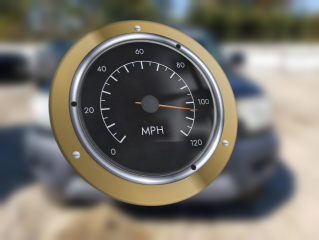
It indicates 105 mph
